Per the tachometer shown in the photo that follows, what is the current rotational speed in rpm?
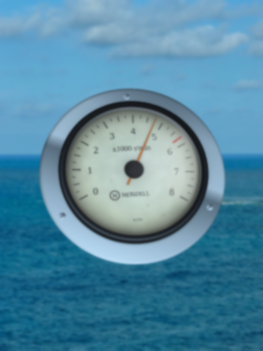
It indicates 4750 rpm
